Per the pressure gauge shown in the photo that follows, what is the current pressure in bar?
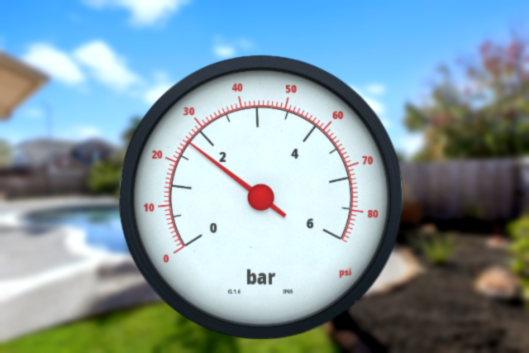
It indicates 1.75 bar
